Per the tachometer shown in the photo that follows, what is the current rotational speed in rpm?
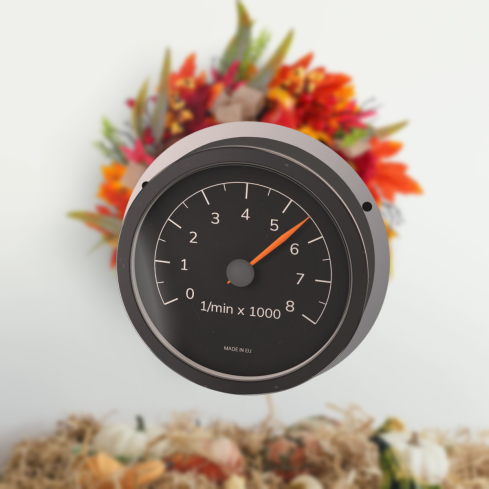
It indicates 5500 rpm
